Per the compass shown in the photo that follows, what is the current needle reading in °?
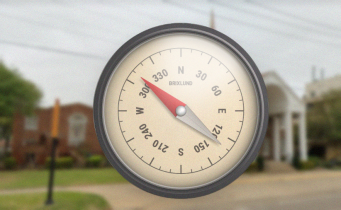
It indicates 310 °
